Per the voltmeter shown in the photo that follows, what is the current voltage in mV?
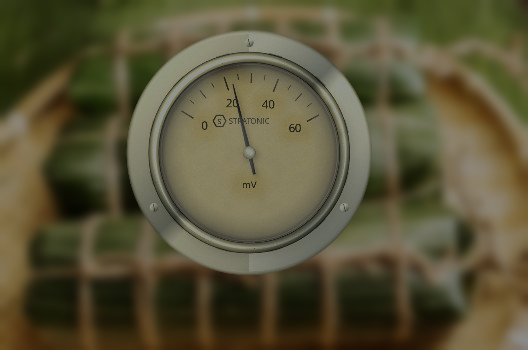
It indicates 22.5 mV
